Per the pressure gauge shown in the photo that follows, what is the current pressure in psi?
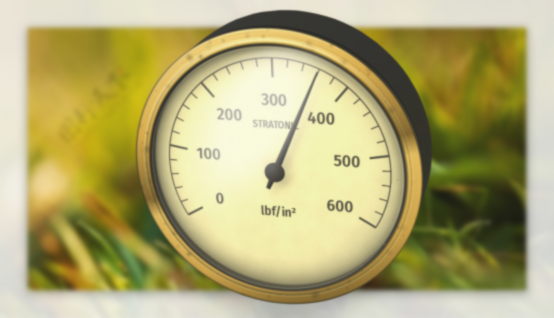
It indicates 360 psi
